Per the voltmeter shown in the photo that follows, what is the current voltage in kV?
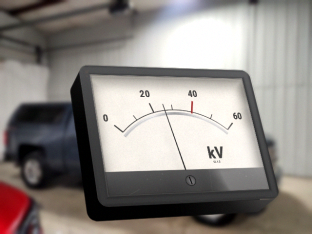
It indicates 25 kV
